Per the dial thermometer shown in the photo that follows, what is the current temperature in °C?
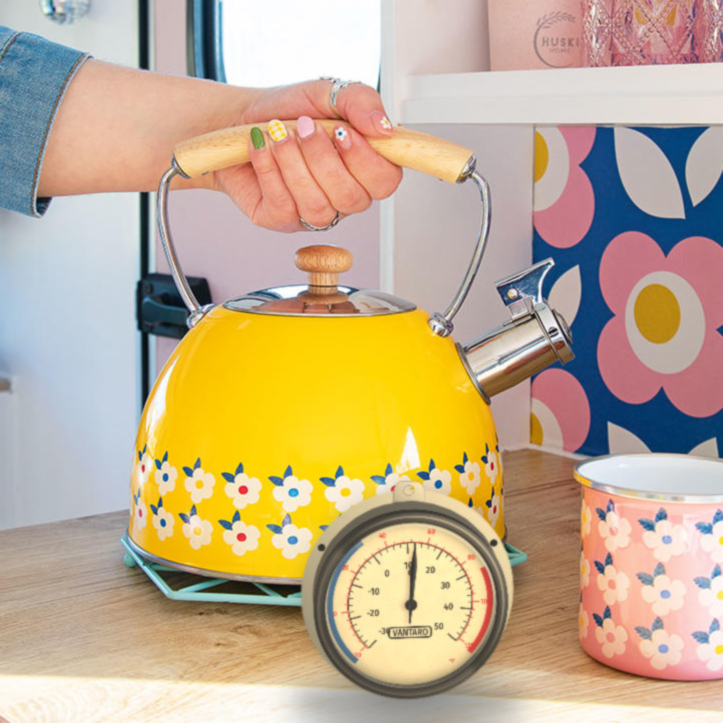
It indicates 12 °C
